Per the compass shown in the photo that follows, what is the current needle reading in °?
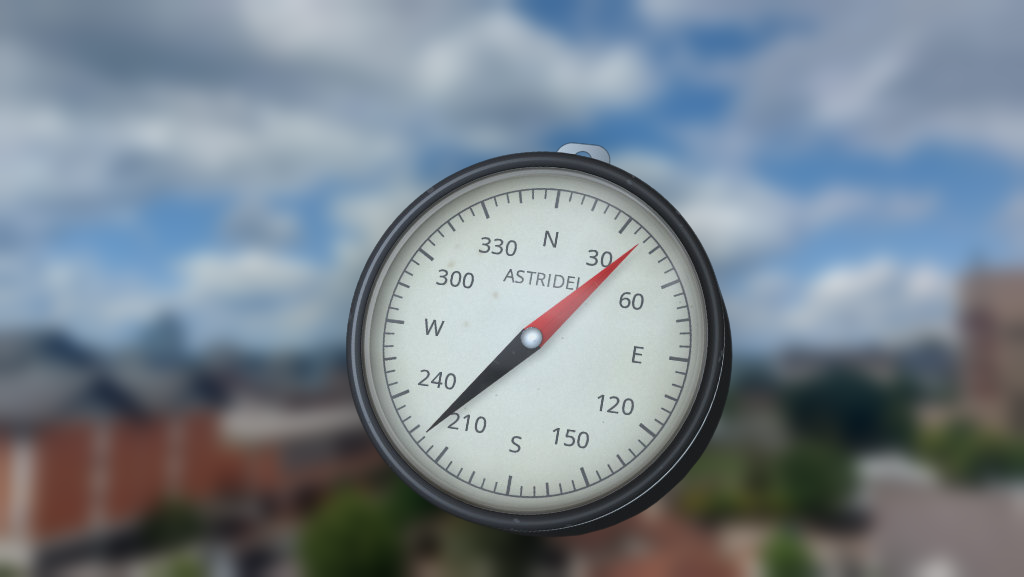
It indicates 40 °
